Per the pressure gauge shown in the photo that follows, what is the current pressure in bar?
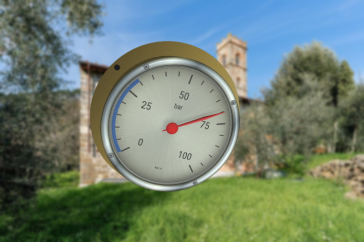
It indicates 70 bar
